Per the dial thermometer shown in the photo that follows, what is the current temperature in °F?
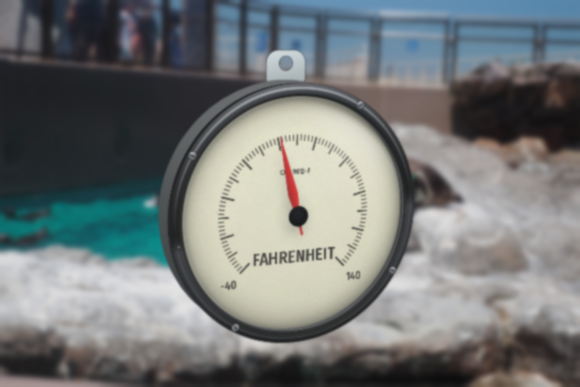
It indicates 40 °F
